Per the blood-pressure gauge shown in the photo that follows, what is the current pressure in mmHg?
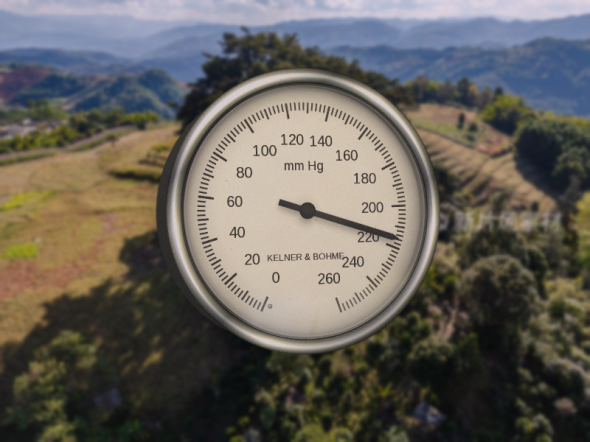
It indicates 216 mmHg
